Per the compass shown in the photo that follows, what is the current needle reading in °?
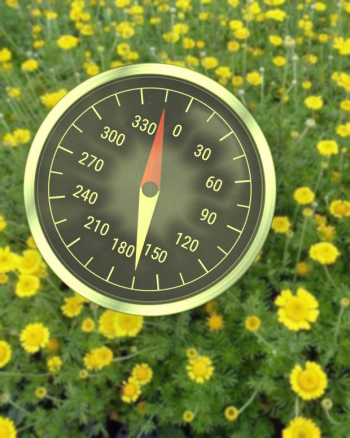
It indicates 345 °
